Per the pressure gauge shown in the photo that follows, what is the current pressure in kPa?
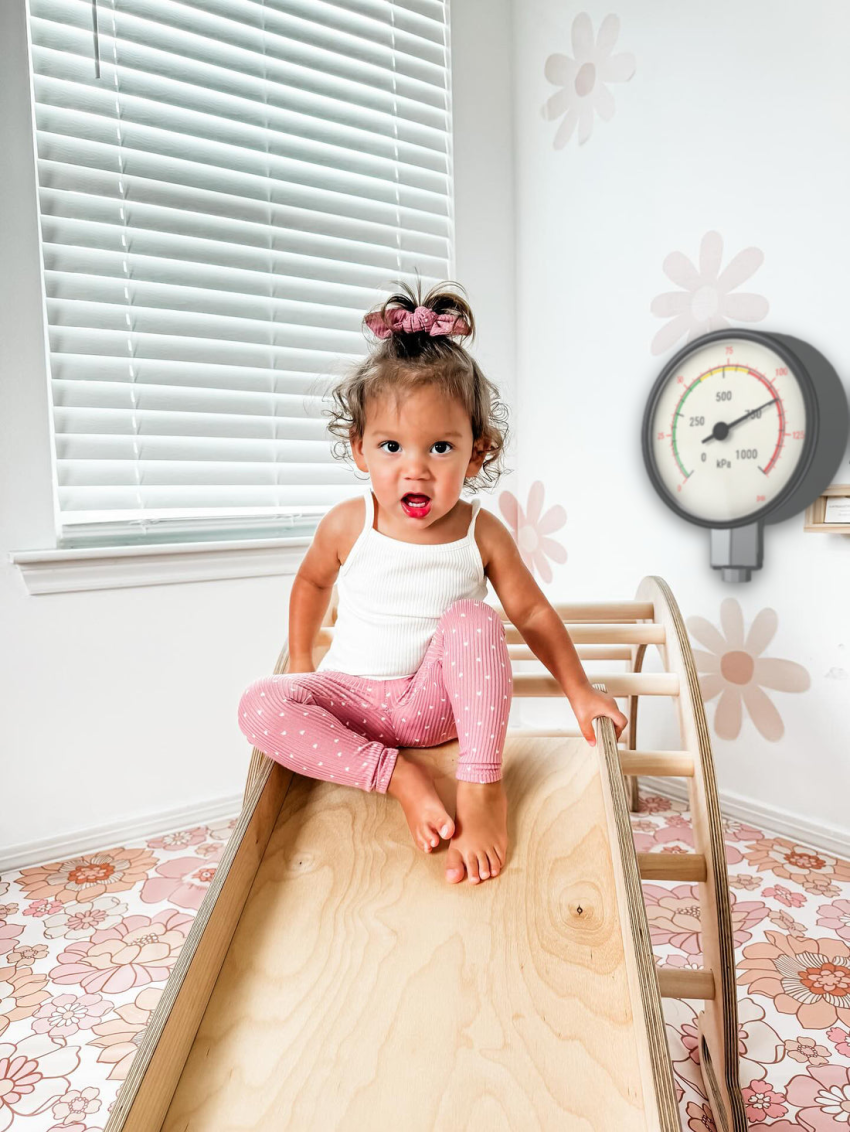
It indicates 750 kPa
